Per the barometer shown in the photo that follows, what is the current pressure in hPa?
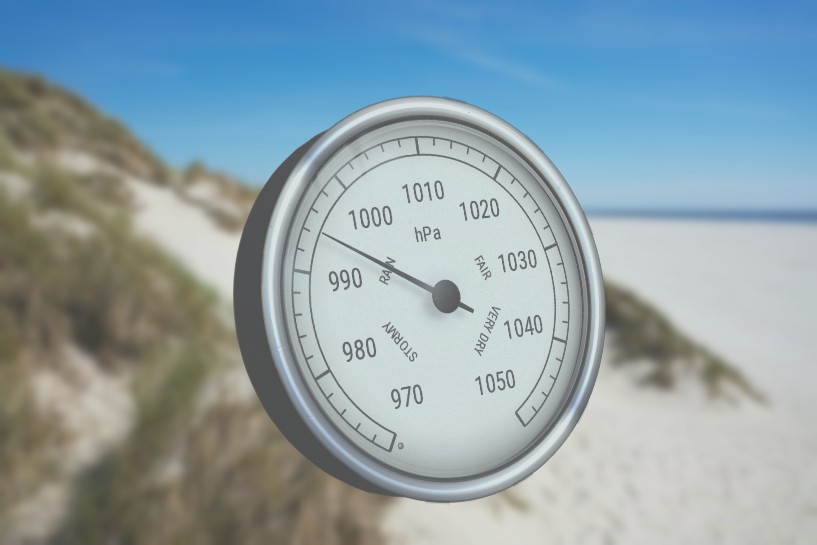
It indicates 994 hPa
